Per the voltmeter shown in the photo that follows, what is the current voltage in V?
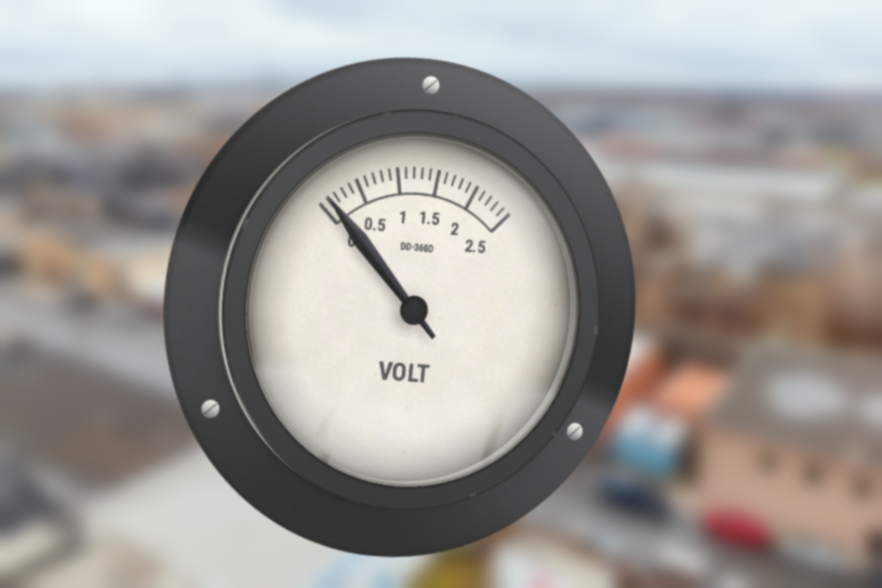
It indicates 0.1 V
